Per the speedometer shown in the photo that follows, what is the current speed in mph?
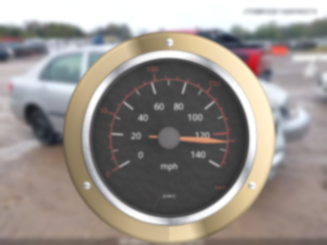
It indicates 125 mph
